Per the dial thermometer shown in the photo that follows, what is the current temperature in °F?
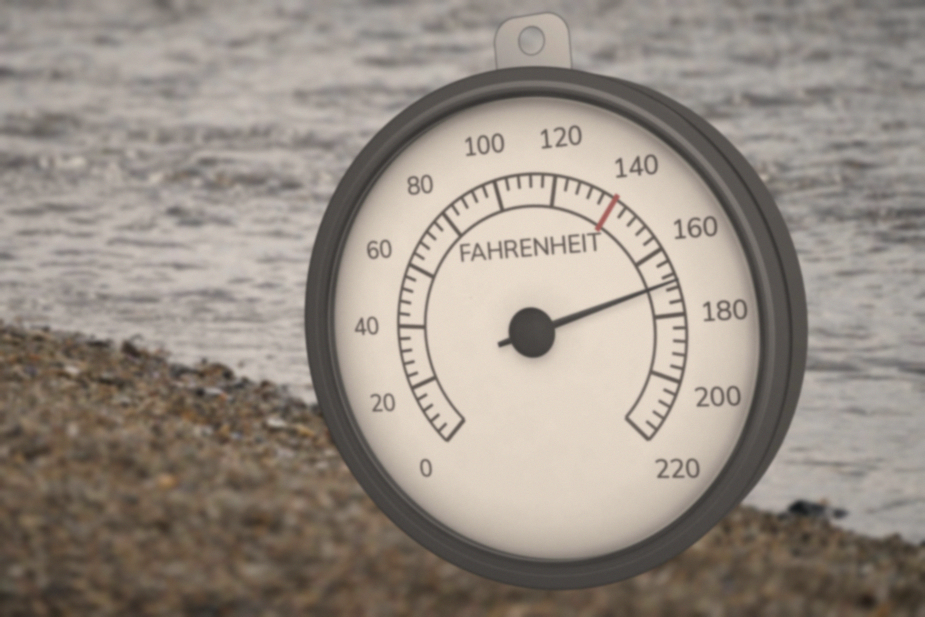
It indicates 170 °F
